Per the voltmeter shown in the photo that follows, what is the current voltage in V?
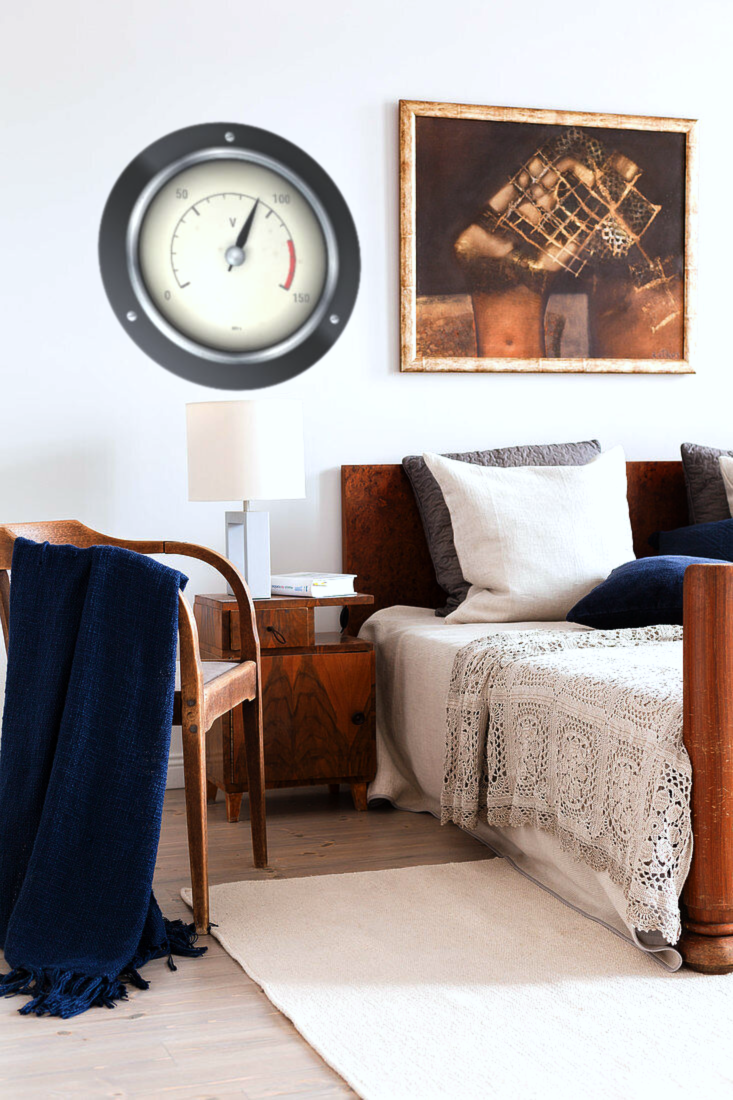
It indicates 90 V
